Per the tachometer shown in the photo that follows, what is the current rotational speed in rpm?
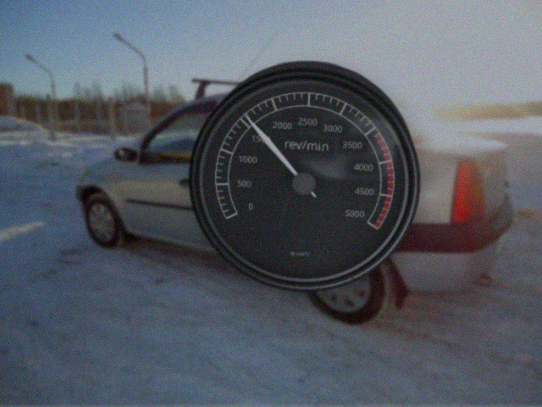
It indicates 1600 rpm
